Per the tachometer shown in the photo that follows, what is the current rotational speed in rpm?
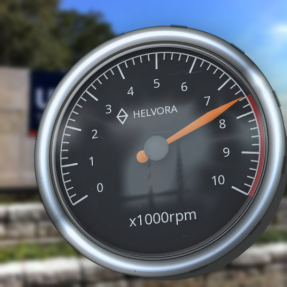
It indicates 7600 rpm
